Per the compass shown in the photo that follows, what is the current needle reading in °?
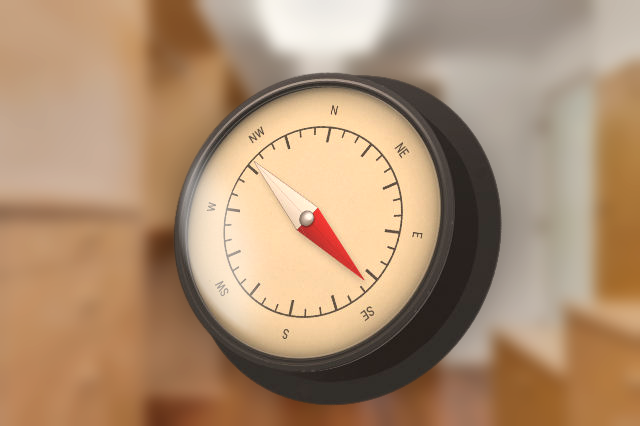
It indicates 125 °
